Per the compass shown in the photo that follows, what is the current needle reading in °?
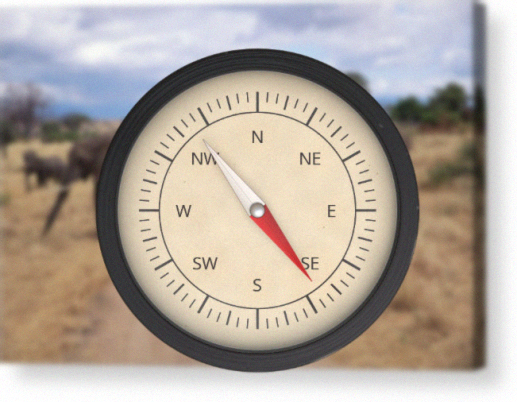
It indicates 142.5 °
